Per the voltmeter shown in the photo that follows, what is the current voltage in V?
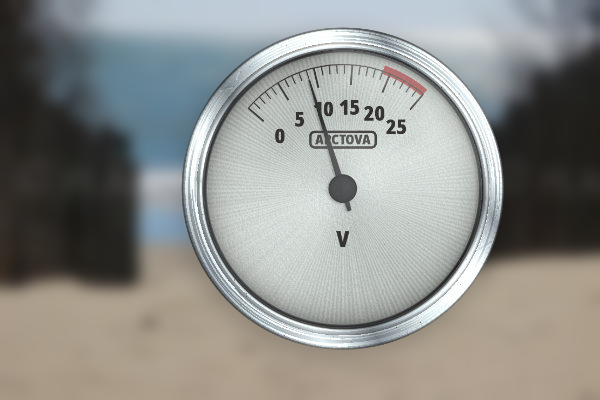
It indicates 9 V
